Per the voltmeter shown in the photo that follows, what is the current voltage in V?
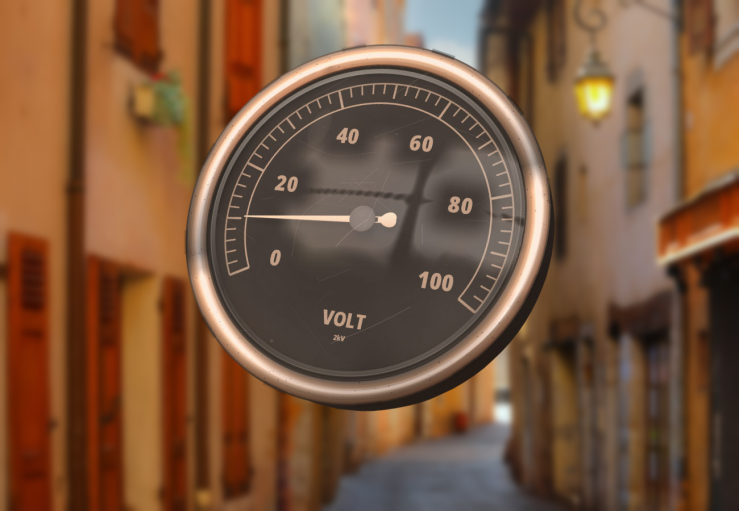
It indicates 10 V
